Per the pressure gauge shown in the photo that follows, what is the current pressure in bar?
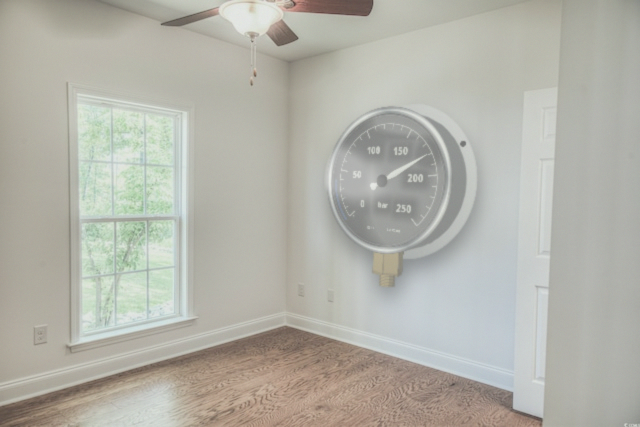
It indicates 180 bar
